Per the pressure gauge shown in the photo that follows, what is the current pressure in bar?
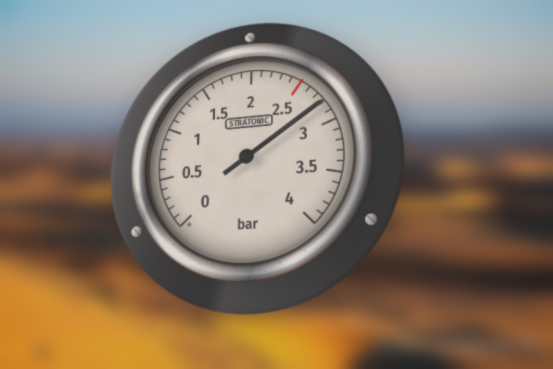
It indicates 2.8 bar
